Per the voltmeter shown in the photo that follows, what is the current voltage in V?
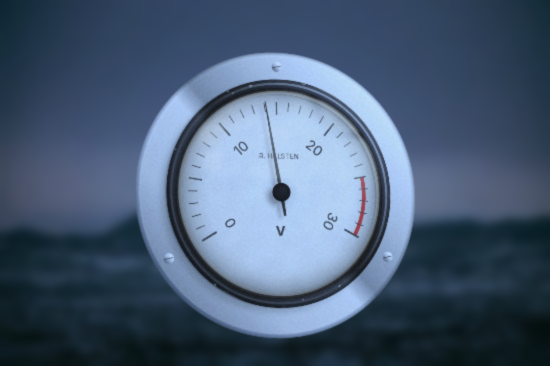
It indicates 14 V
